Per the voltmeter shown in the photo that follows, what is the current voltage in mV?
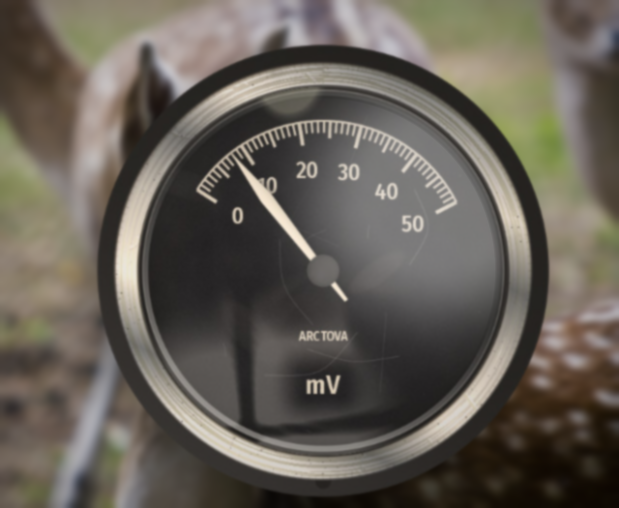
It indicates 8 mV
